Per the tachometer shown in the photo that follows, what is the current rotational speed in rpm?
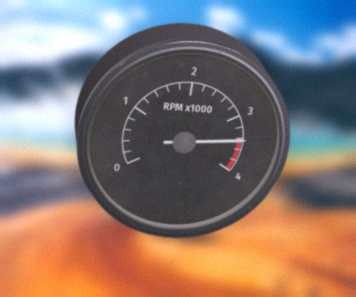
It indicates 3400 rpm
